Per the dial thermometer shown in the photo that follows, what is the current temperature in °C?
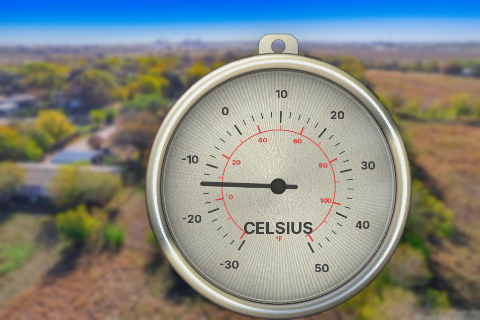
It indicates -14 °C
